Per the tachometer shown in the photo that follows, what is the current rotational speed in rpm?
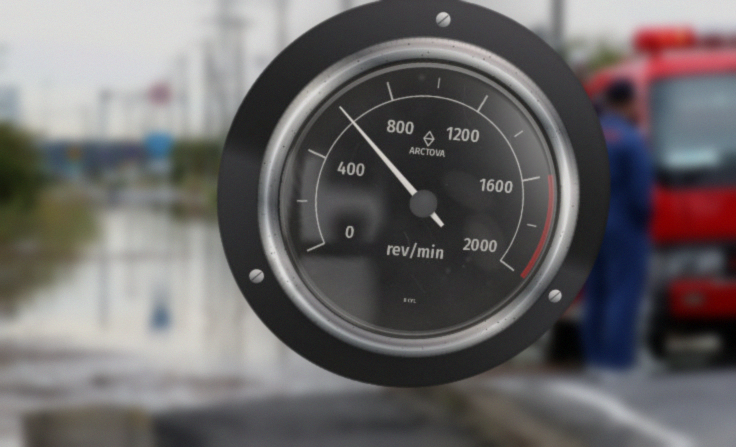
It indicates 600 rpm
